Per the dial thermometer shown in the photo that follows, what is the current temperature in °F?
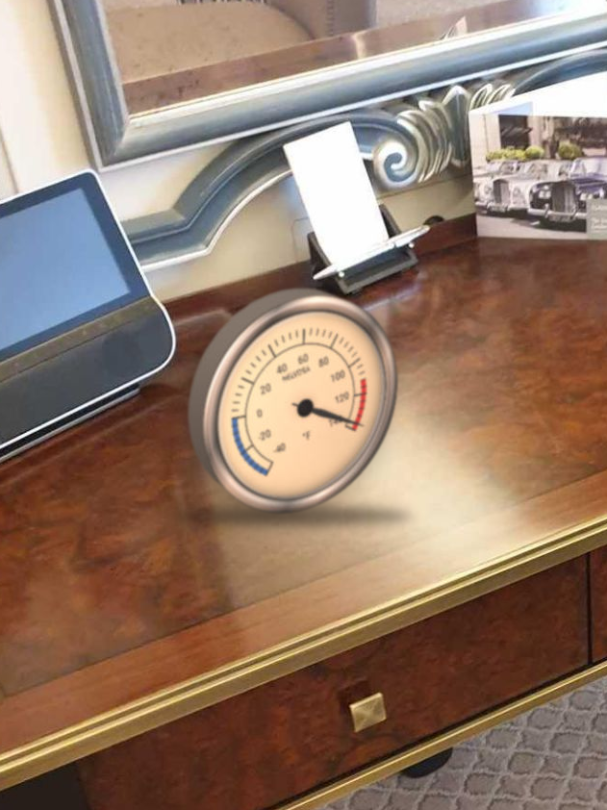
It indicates 136 °F
